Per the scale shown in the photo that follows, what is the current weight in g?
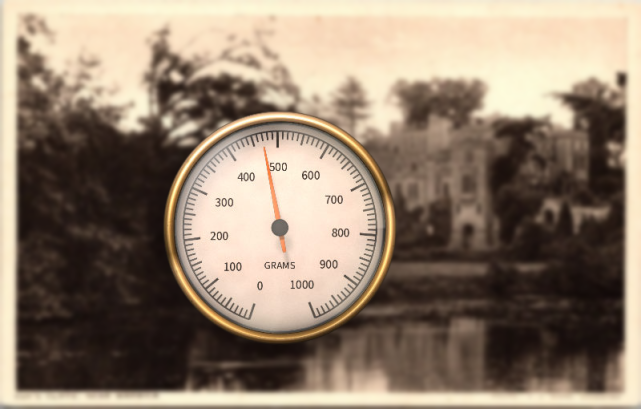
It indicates 470 g
